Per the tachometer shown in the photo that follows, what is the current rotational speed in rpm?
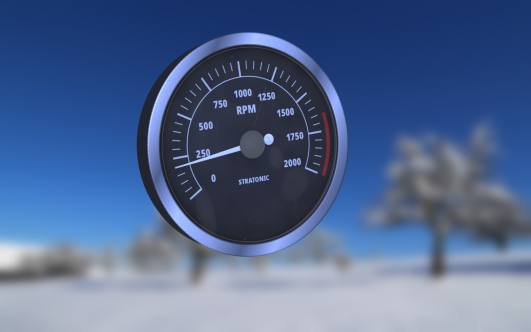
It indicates 200 rpm
